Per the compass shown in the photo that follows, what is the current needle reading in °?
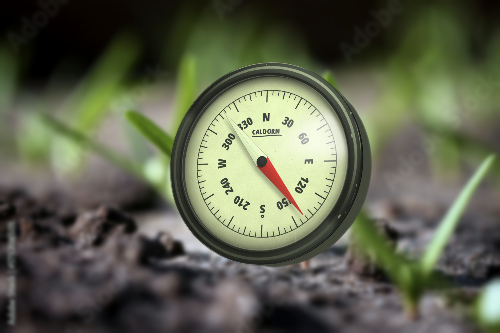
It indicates 140 °
